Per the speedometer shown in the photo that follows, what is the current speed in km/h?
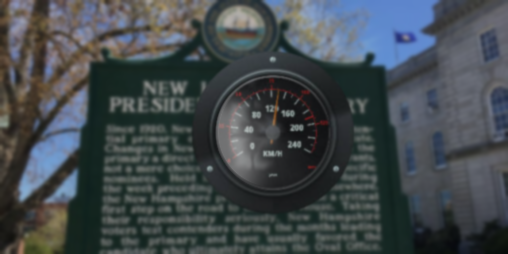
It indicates 130 km/h
